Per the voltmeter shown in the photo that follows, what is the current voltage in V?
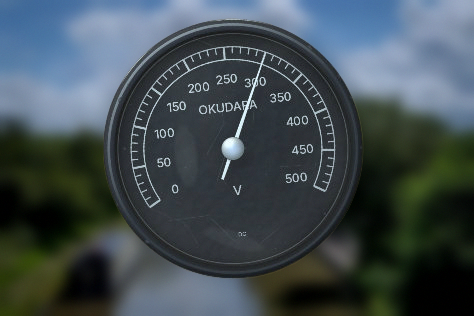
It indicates 300 V
